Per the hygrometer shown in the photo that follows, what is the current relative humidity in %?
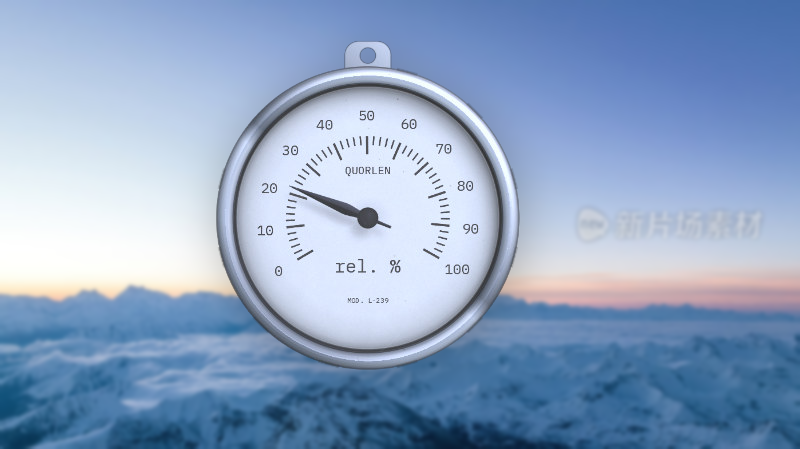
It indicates 22 %
